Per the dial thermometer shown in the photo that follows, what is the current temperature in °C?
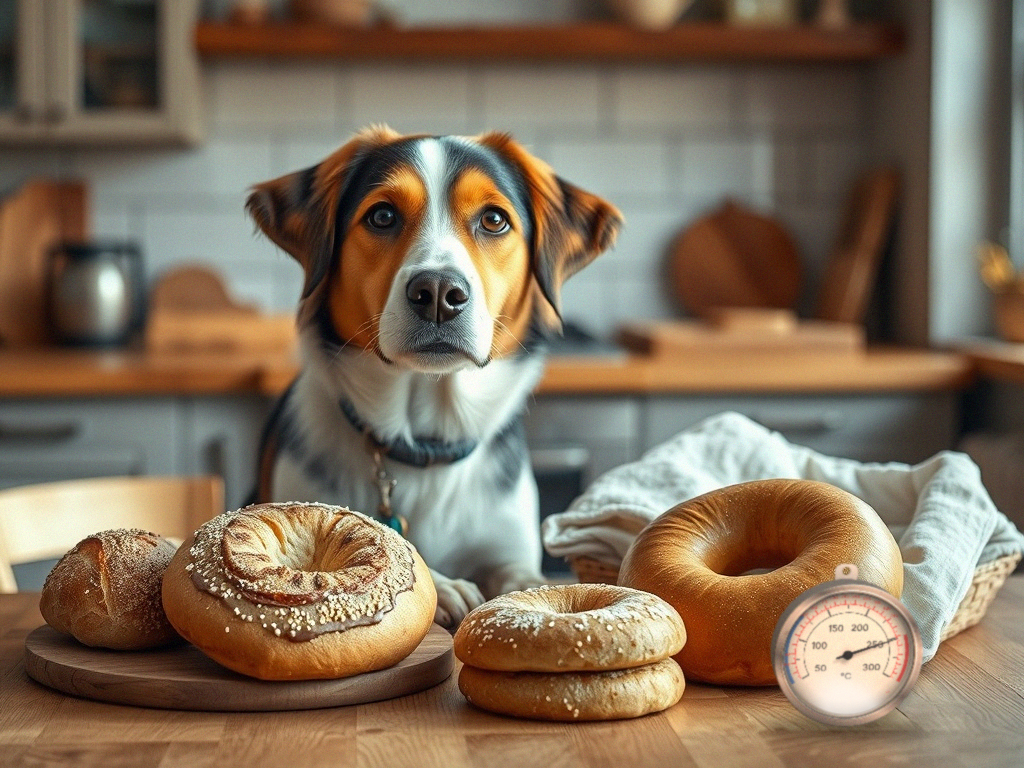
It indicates 250 °C
